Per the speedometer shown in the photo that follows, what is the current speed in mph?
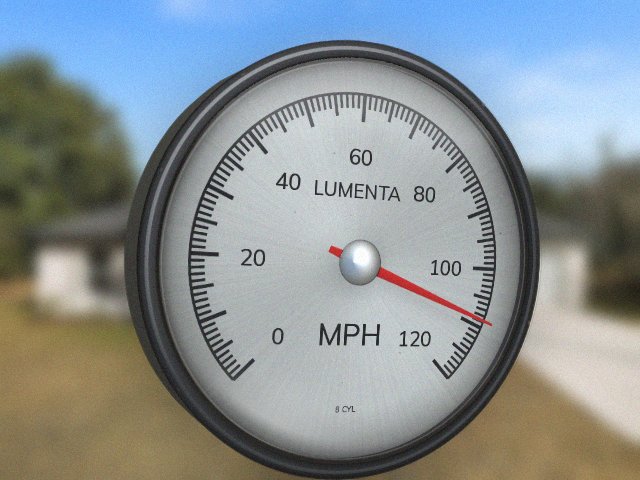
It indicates 109 mph
